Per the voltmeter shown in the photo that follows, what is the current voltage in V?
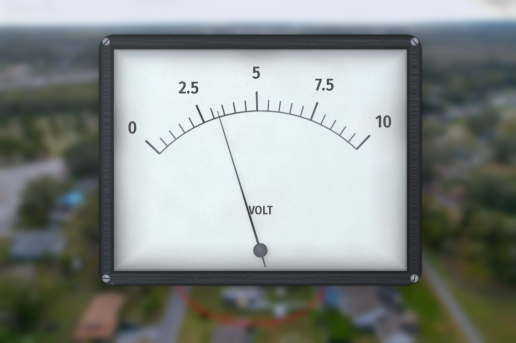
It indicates 3.25 V
